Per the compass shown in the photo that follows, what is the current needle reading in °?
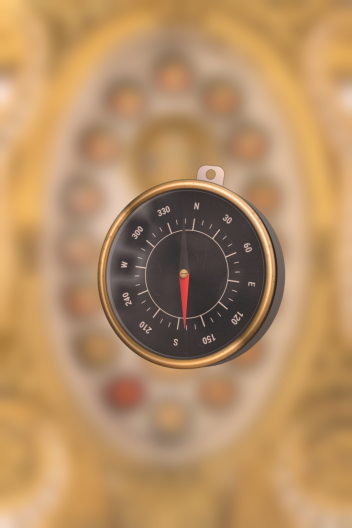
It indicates 170 °
